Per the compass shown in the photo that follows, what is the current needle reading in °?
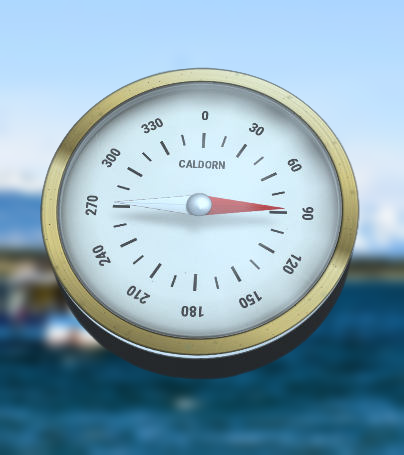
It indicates 90 °
